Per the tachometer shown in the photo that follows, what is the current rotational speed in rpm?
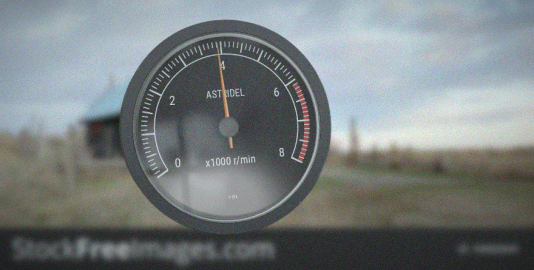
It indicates 3900 rpm
